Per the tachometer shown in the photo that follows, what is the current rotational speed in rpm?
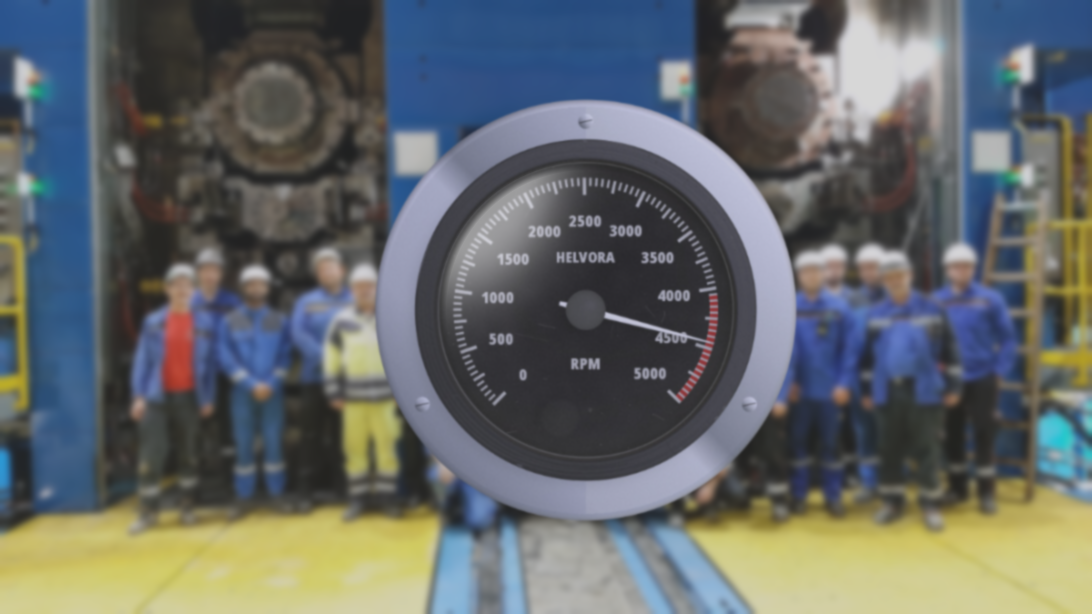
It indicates 4450 rpm
